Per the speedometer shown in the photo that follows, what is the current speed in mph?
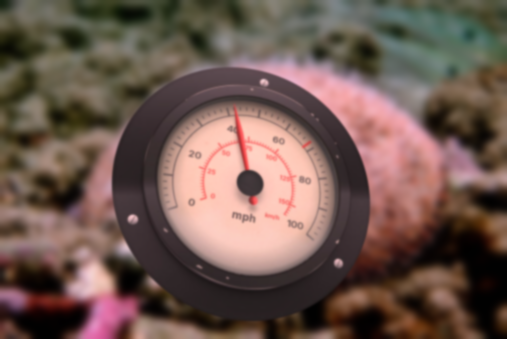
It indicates 42 mph
